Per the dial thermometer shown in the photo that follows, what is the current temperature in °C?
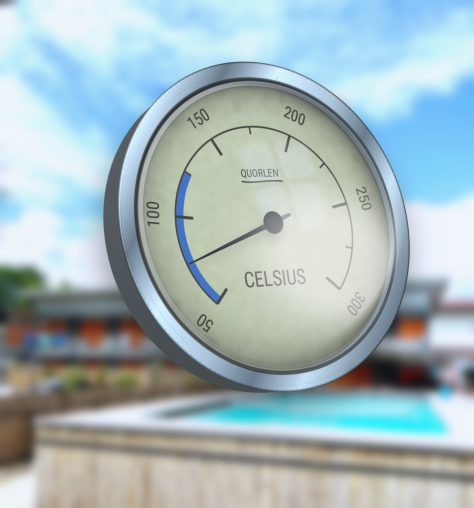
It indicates 75 °C
